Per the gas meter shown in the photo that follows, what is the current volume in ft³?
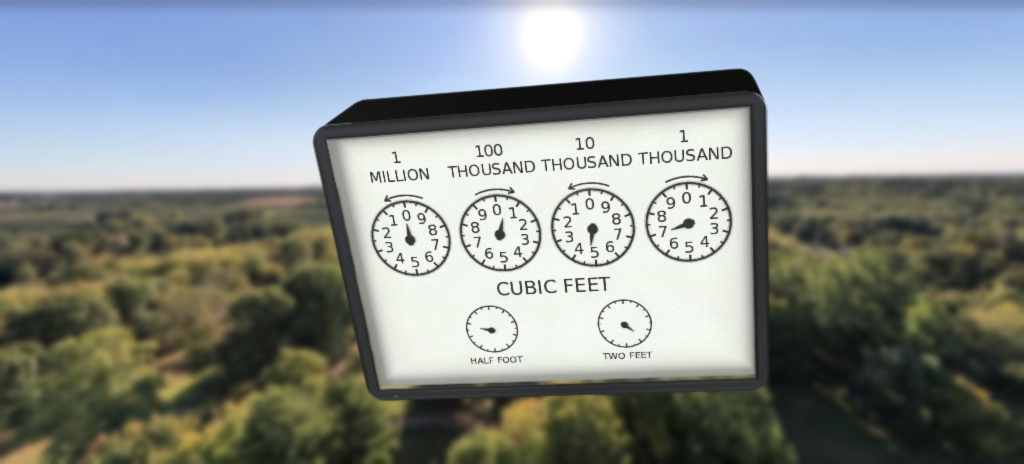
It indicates 4700 ft³
